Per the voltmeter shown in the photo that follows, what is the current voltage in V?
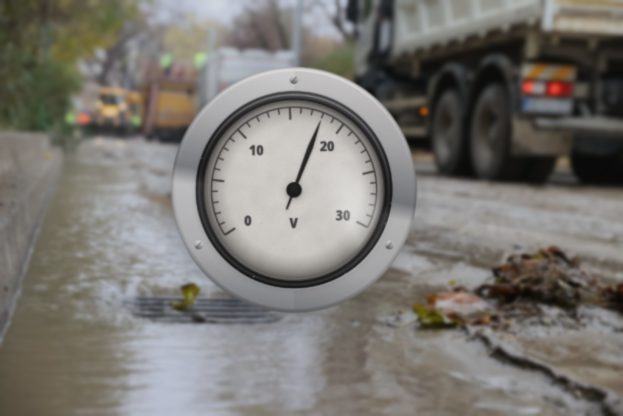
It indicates 18 V
